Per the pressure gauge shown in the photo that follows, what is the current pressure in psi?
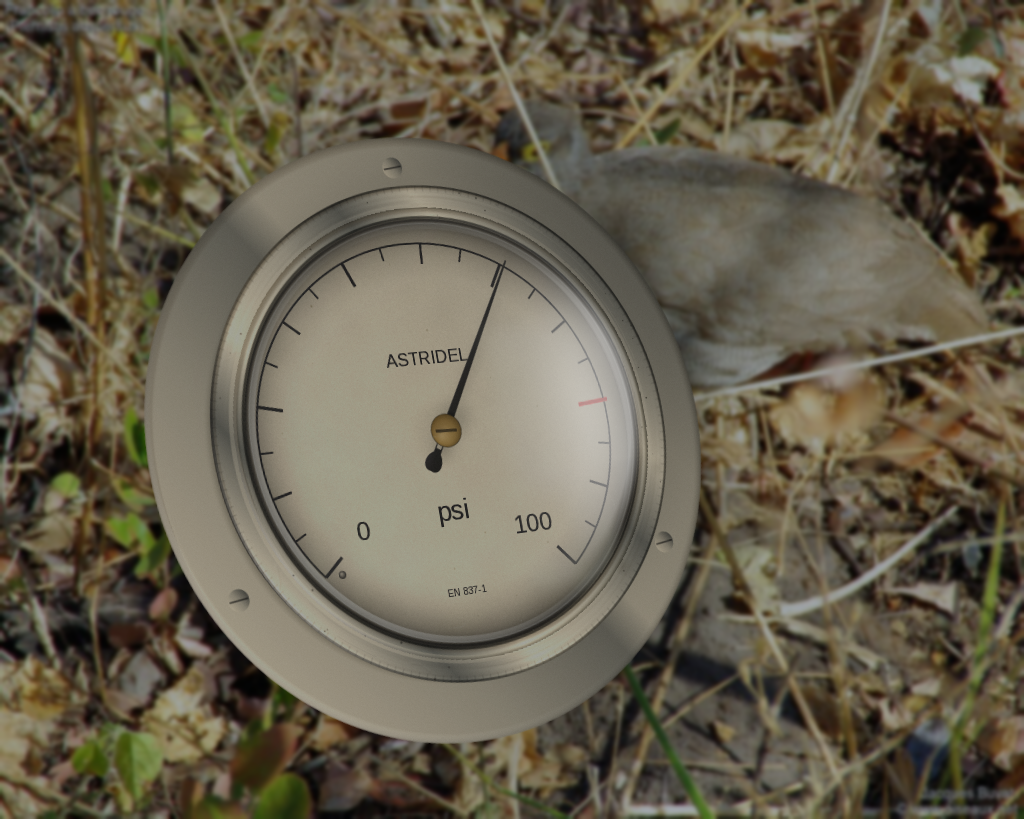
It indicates 60 psi
